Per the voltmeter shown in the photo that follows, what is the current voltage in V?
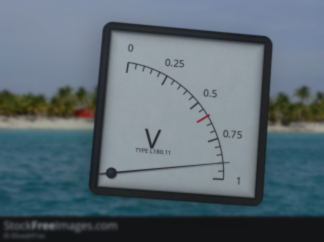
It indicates 0.9 V
